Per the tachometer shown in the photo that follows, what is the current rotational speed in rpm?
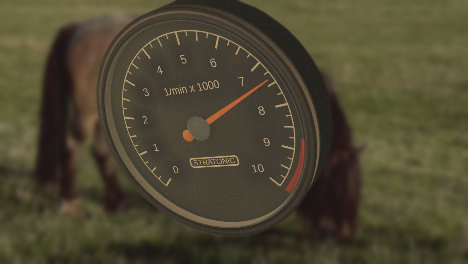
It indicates 7375 rpm
